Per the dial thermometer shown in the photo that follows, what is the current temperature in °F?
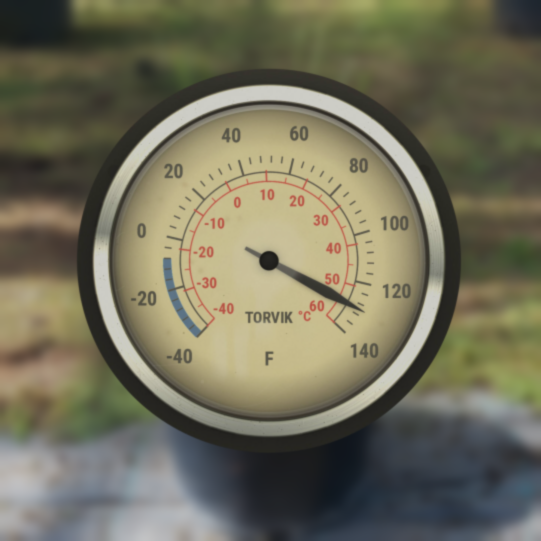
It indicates 130 °F
